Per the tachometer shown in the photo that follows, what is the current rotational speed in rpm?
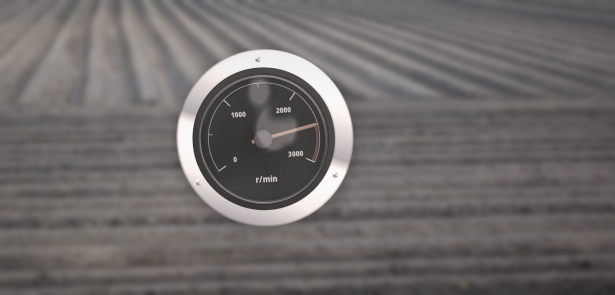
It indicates 2500 rpm
